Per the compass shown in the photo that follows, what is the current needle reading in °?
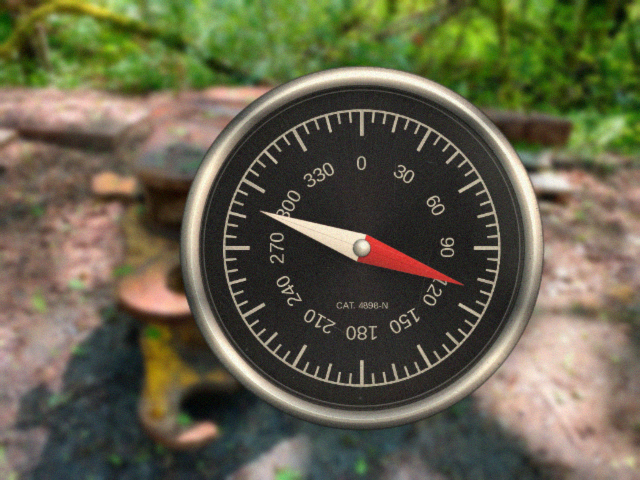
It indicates 110 °
